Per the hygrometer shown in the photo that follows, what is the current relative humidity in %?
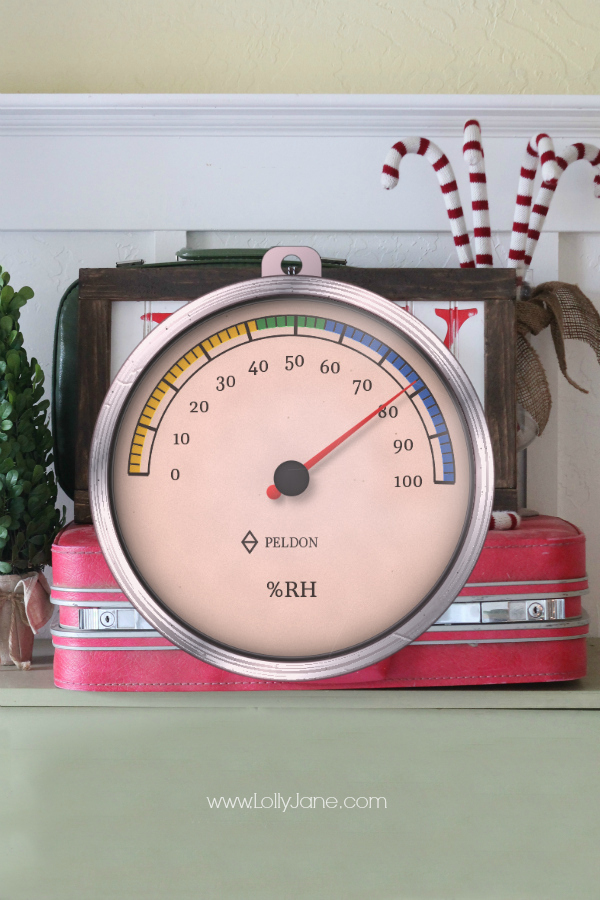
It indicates 78 %
